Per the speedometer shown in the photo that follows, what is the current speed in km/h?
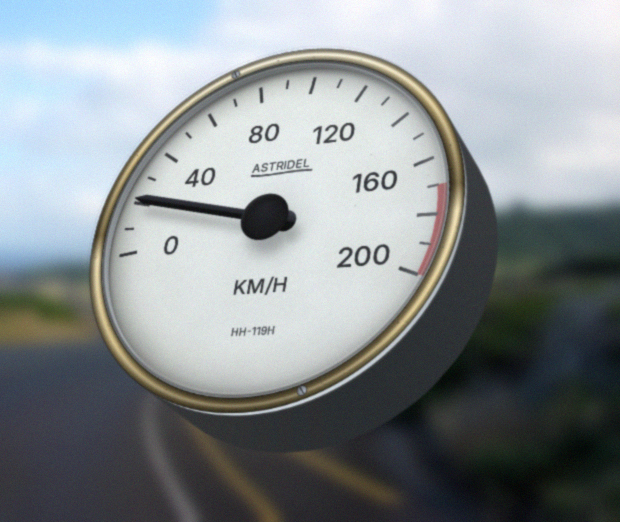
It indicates 20 km/h
